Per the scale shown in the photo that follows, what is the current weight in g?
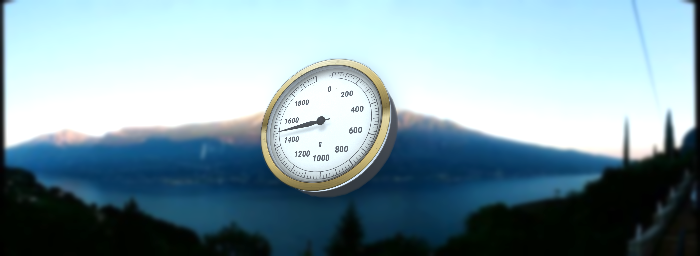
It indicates 1500 g
